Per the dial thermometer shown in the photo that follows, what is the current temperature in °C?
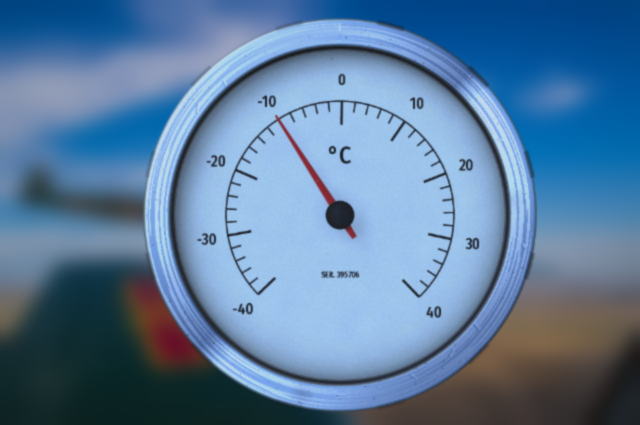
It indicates -10 °C
